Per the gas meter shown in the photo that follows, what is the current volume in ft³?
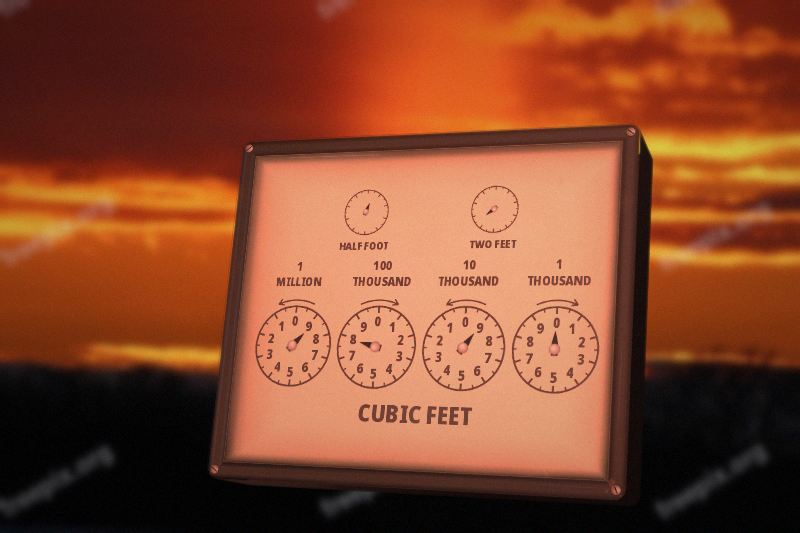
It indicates 879000 ft³
